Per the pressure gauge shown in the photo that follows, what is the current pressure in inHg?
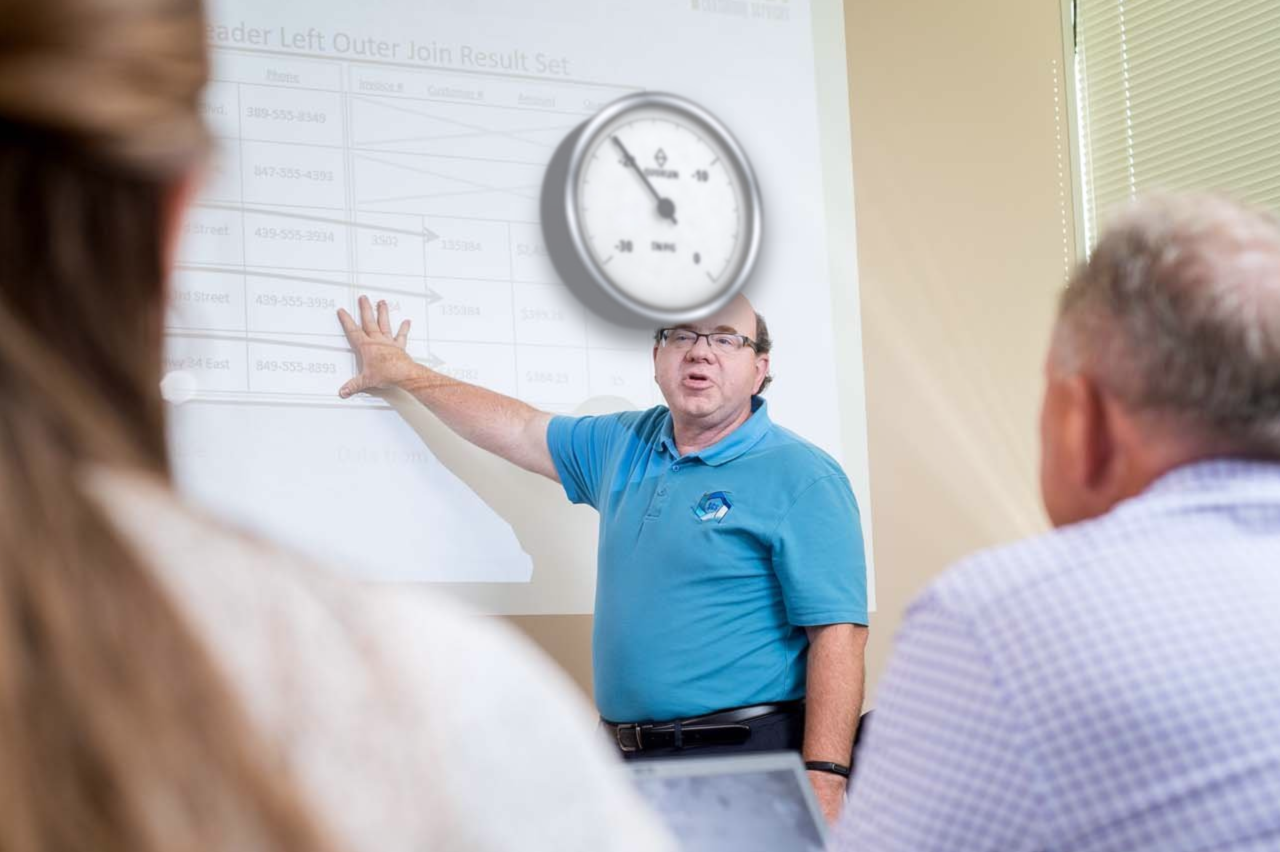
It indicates -20 inHg
